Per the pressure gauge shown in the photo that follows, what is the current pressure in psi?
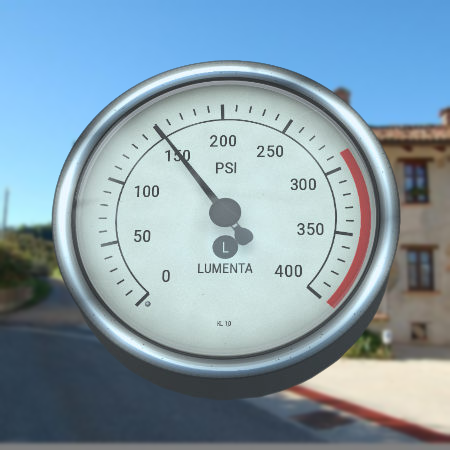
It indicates 150 psi
